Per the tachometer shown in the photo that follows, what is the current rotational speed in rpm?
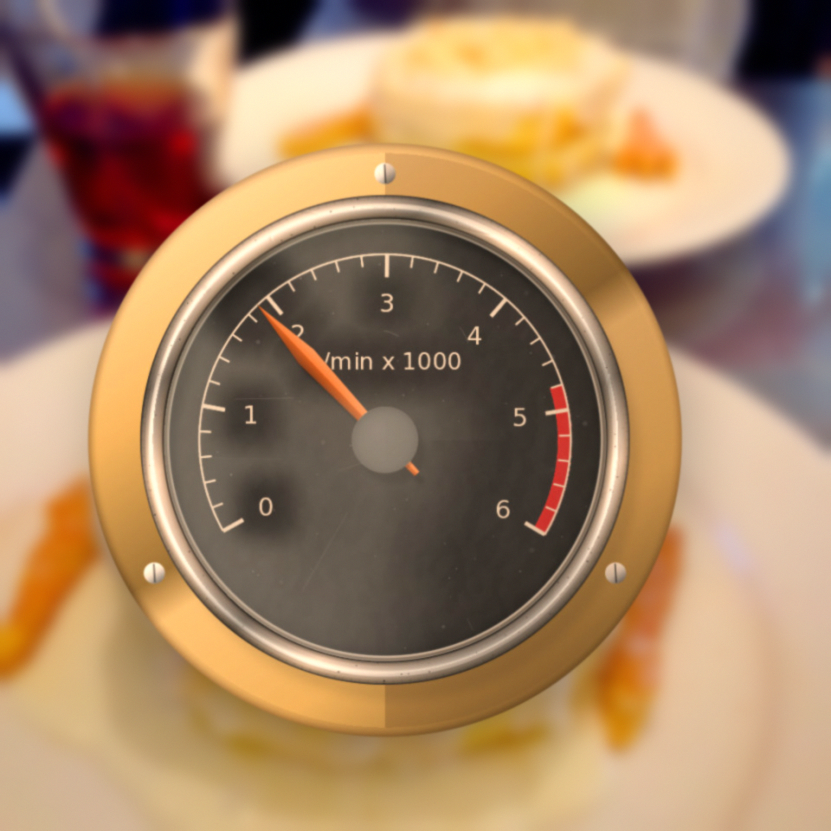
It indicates 1900 rpm
